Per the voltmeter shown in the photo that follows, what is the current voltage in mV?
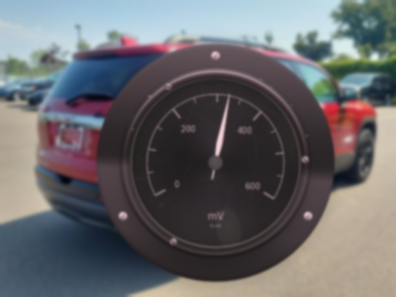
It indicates 325 mV
